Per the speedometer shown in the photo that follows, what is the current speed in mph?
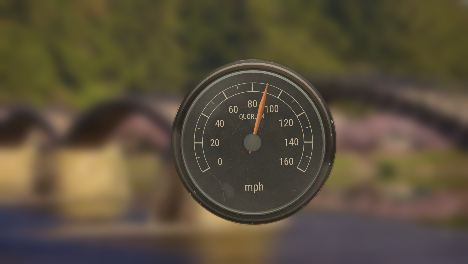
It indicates 90 mph
